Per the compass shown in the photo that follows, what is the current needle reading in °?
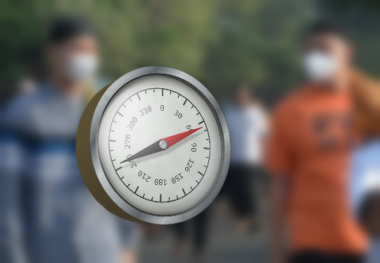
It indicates 65 °
